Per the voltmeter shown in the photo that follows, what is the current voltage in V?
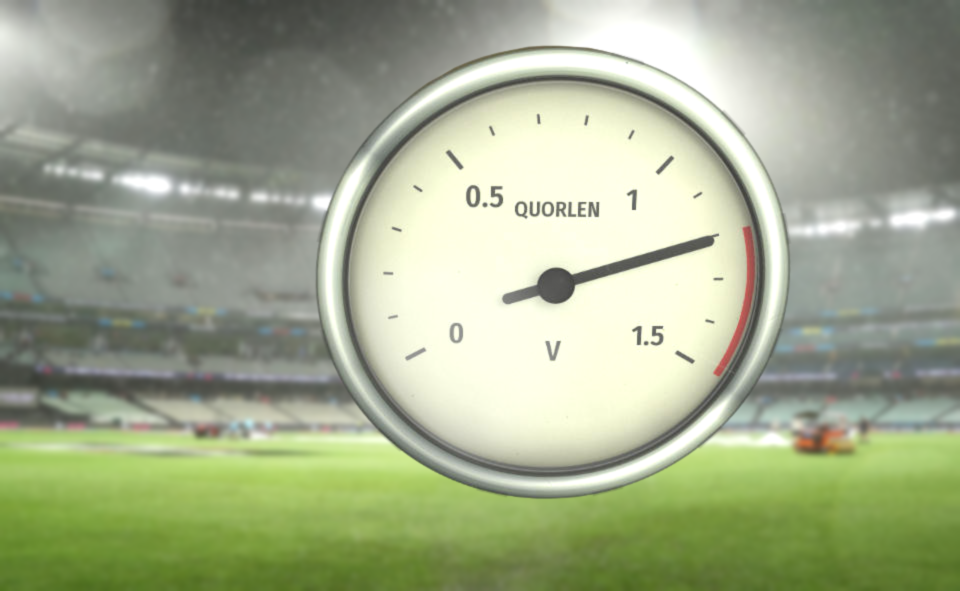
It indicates 1.2 V
